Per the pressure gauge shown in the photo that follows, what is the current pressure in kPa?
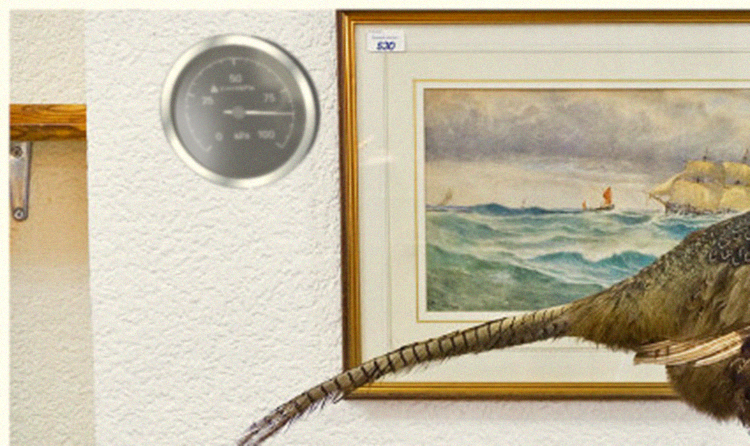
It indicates 85 kPa
